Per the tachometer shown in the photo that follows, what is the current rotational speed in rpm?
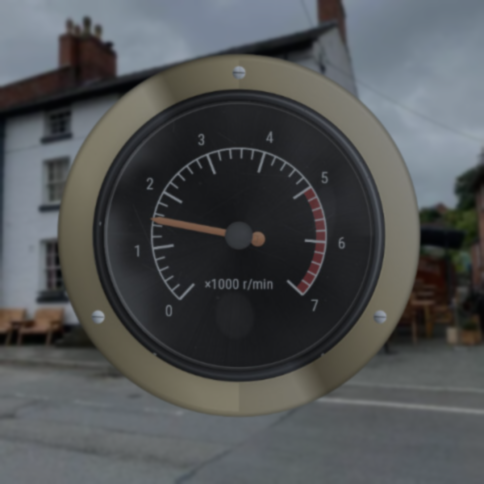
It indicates 1500 rpm
